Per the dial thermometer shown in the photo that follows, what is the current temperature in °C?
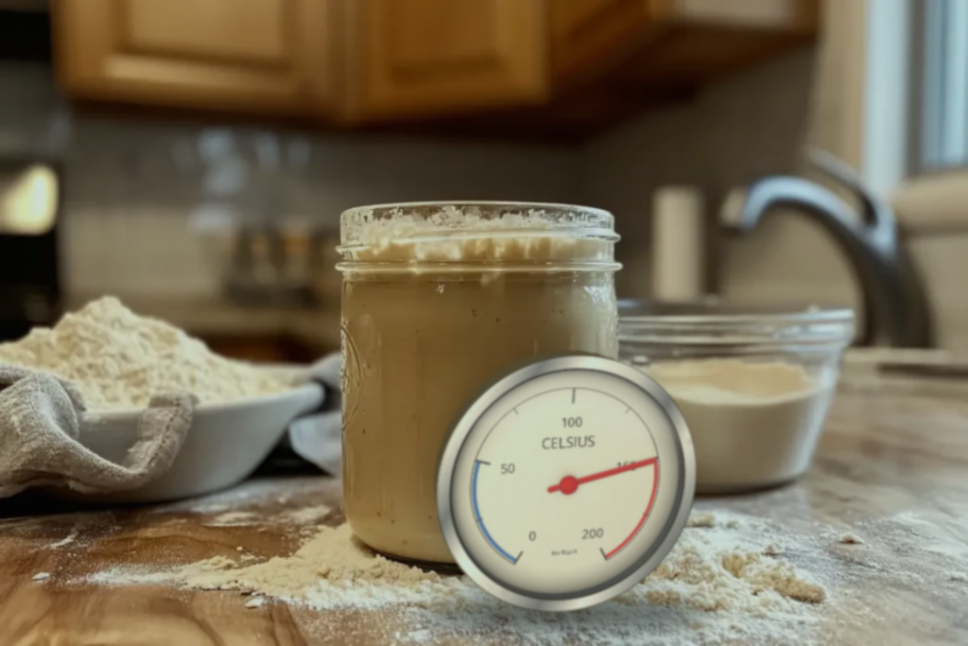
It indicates 150 °C
